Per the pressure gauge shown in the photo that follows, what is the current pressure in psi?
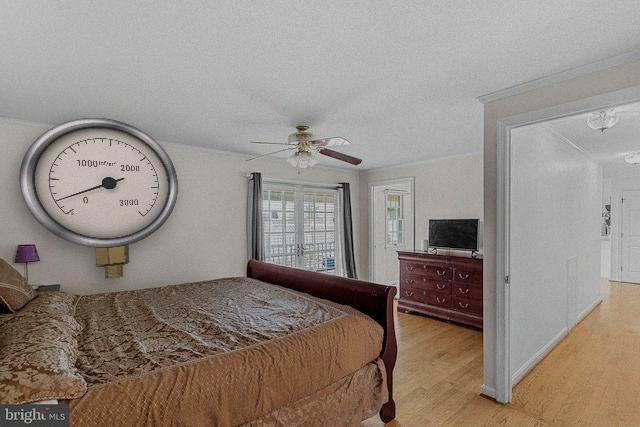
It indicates 200 psi
